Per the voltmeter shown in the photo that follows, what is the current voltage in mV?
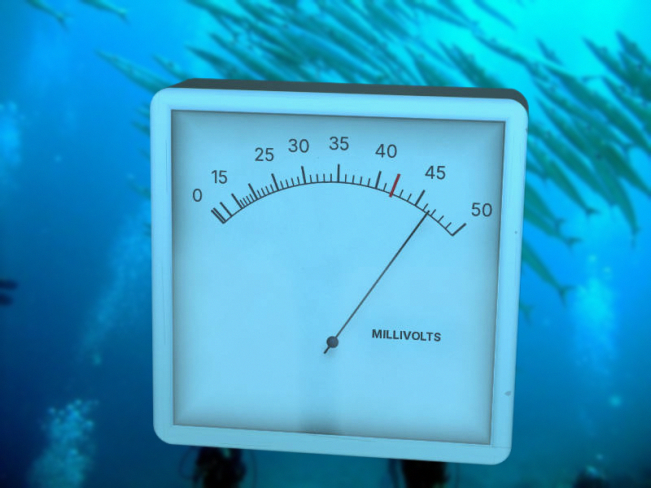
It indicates 46.5 mV
